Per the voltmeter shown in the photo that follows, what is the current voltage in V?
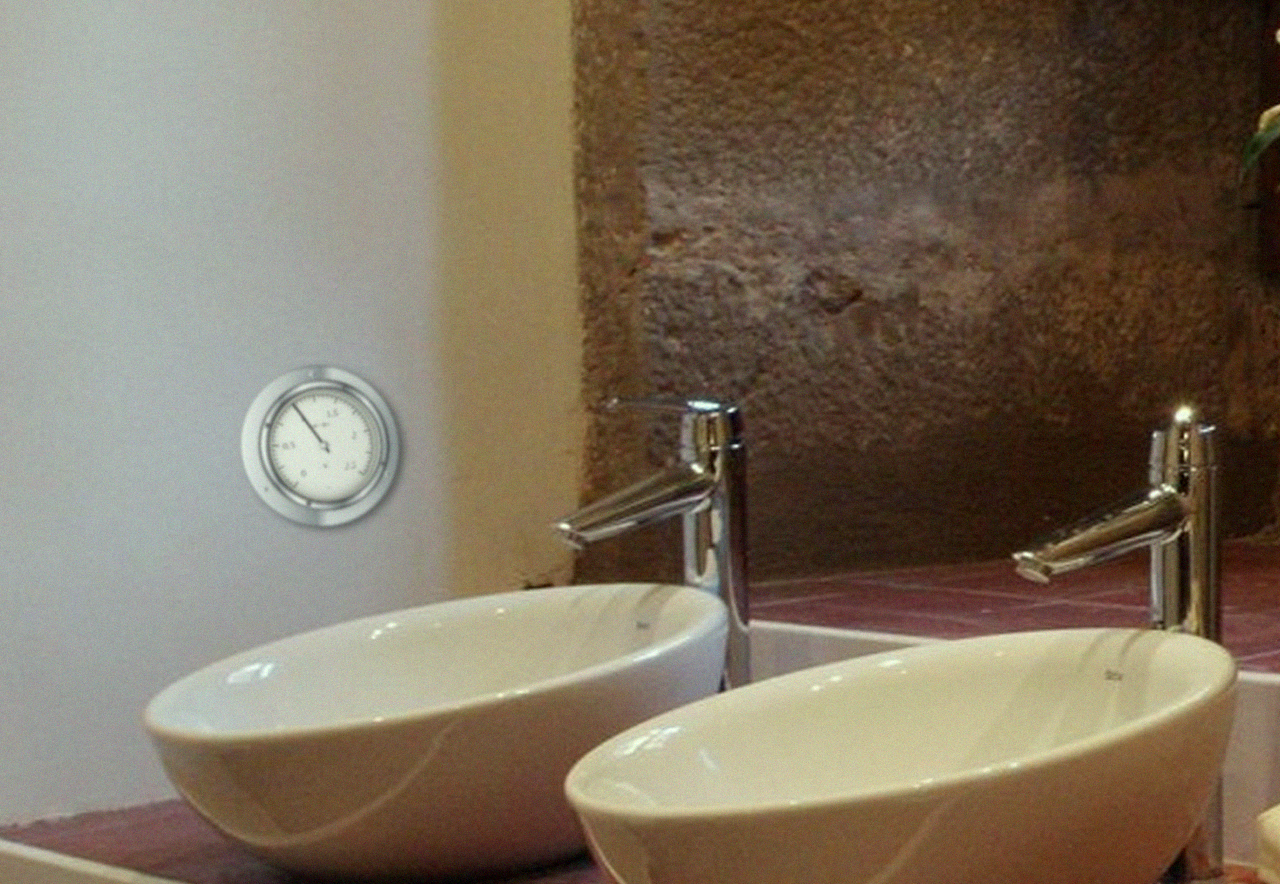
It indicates 1 V
